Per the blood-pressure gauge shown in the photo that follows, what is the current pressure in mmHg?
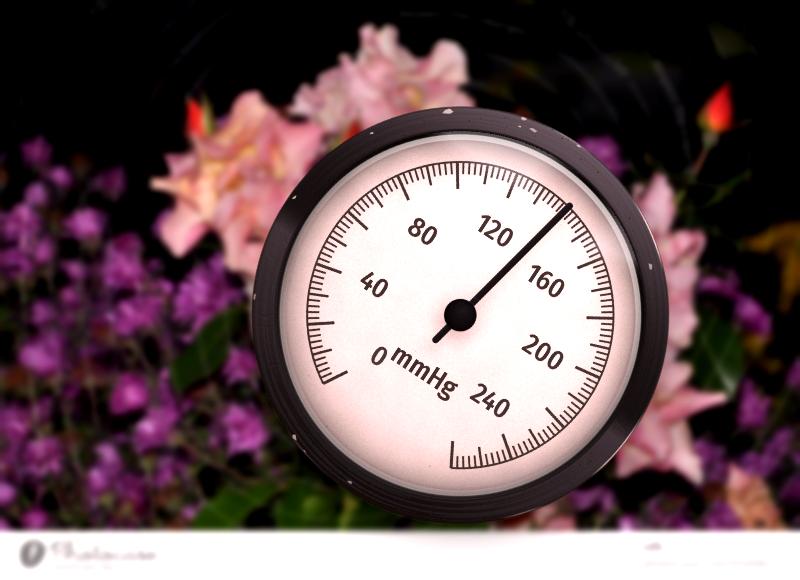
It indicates 140 mmHg
